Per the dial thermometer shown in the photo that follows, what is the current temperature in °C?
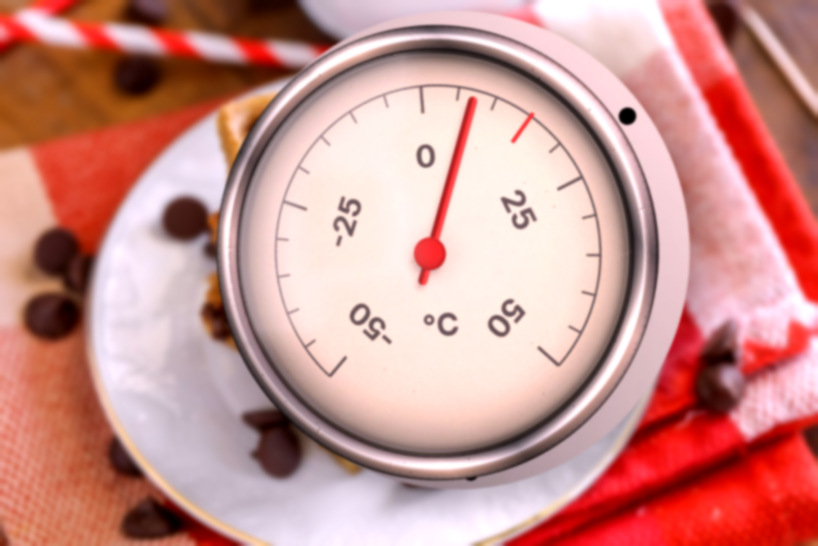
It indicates 7.5 °C
